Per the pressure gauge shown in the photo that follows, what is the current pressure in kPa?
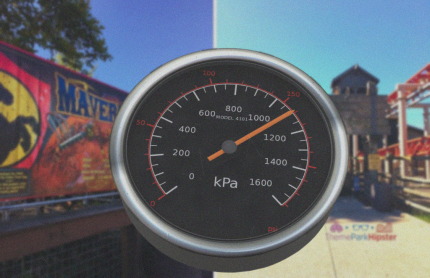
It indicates 1100 kPa
